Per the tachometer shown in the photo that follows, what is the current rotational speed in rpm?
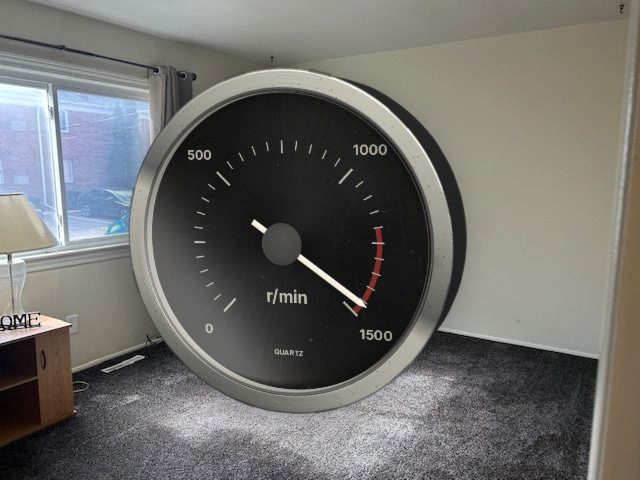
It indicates 1450 rpm
